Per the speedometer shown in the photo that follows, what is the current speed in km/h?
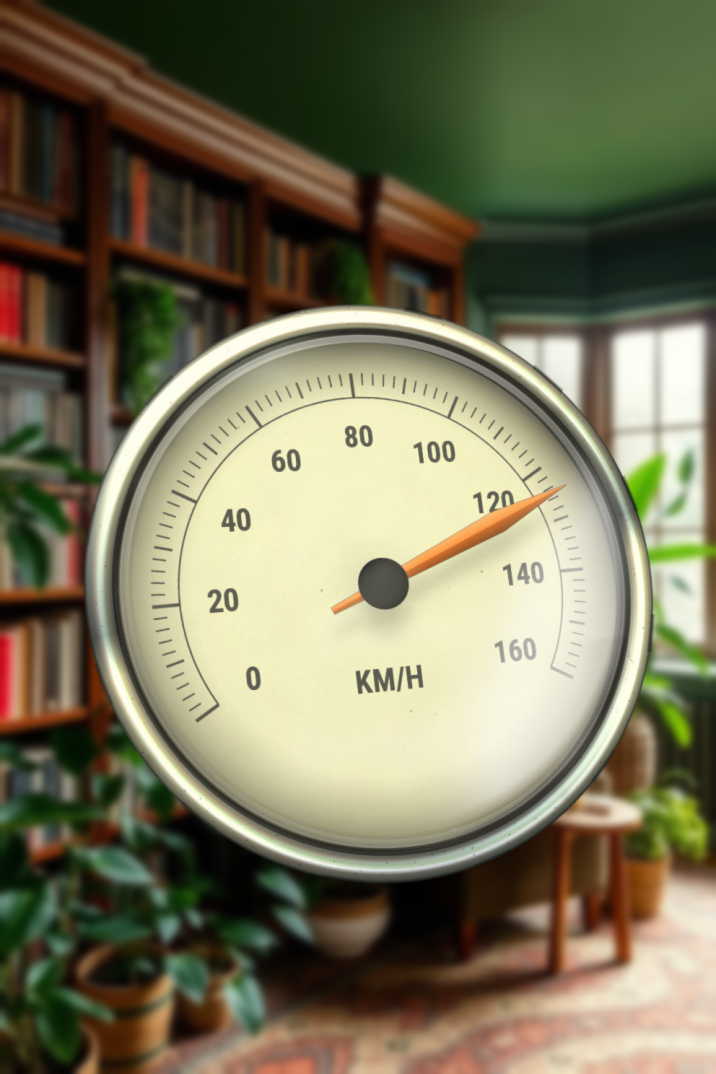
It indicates 125 km/h
